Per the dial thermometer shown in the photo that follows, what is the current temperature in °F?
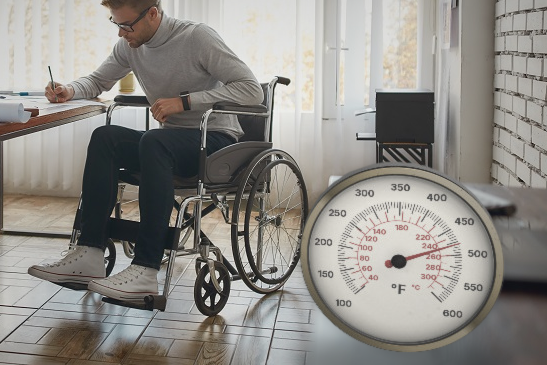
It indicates 475 °F
